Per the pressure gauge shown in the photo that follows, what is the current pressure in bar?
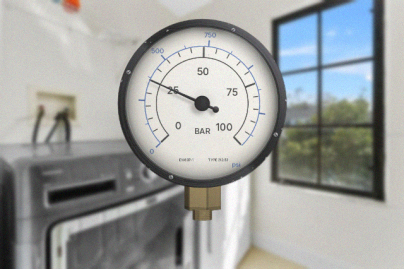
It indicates 25 bar
